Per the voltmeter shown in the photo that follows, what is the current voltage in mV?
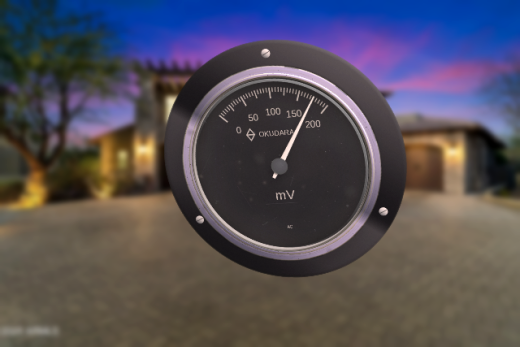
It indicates 175 mV
